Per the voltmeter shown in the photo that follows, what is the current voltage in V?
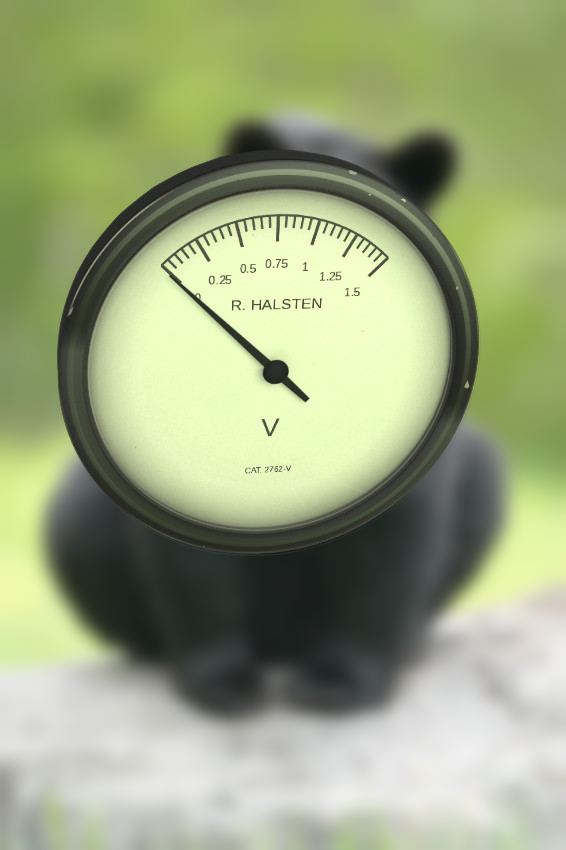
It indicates 0 V
